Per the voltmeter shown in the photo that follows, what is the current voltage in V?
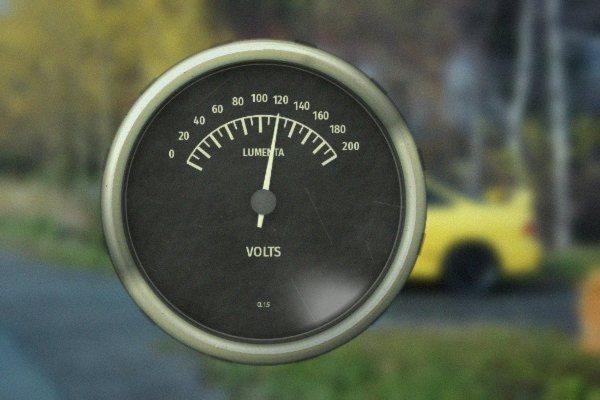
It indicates 120 V
